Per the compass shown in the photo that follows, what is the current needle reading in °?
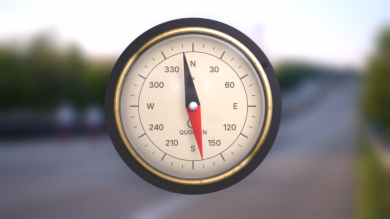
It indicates 170 °
